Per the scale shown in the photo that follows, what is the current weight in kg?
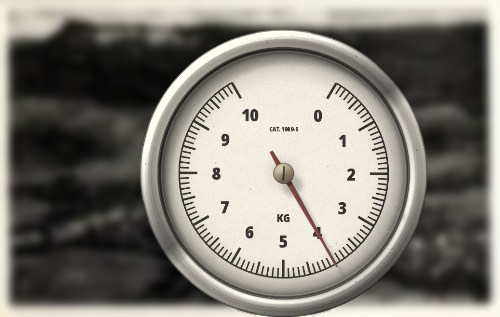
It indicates 4 kg
